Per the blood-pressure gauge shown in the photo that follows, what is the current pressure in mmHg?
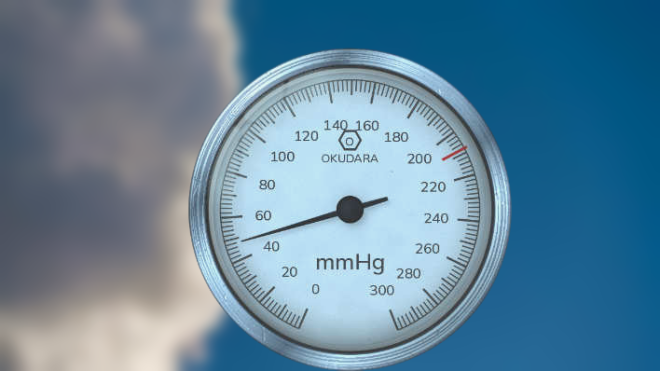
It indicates 48 mmHg
